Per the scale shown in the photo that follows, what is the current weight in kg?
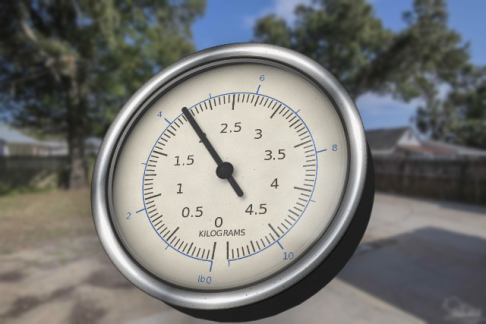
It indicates 2 kg
